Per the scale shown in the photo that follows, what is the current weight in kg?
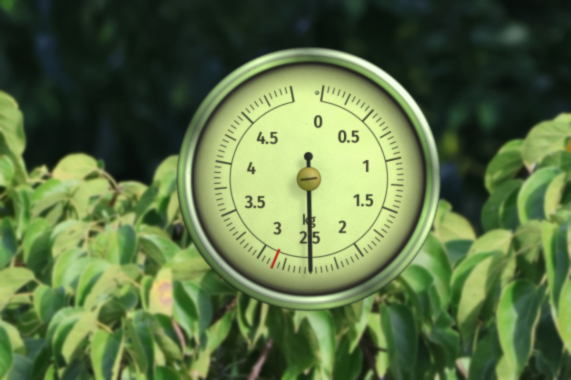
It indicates 2.5 kg
